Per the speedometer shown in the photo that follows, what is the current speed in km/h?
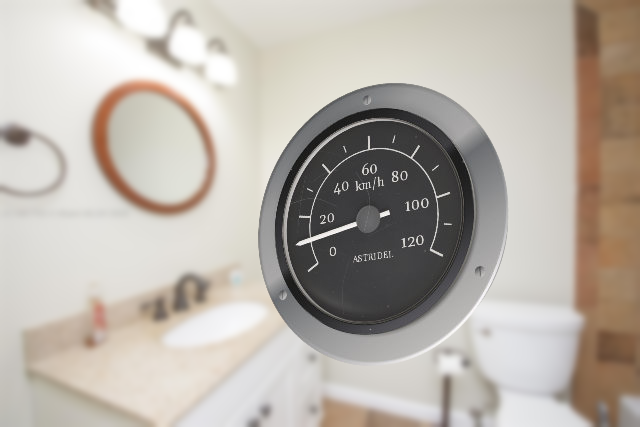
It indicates 10 km/h
